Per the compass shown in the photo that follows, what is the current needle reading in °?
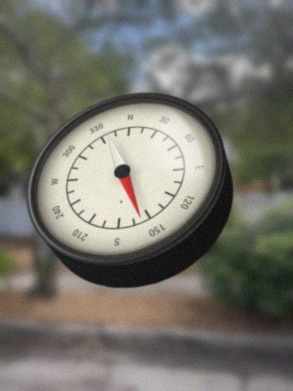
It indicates 157.5 °
